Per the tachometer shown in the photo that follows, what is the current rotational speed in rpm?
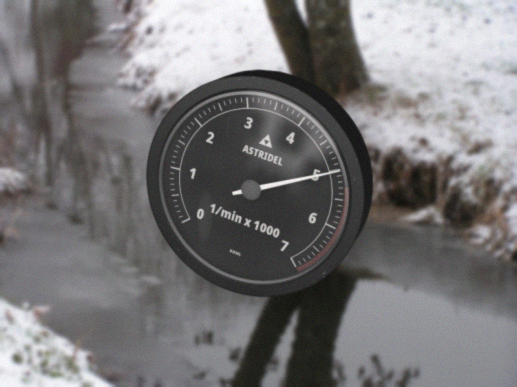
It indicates 5000 rpm
